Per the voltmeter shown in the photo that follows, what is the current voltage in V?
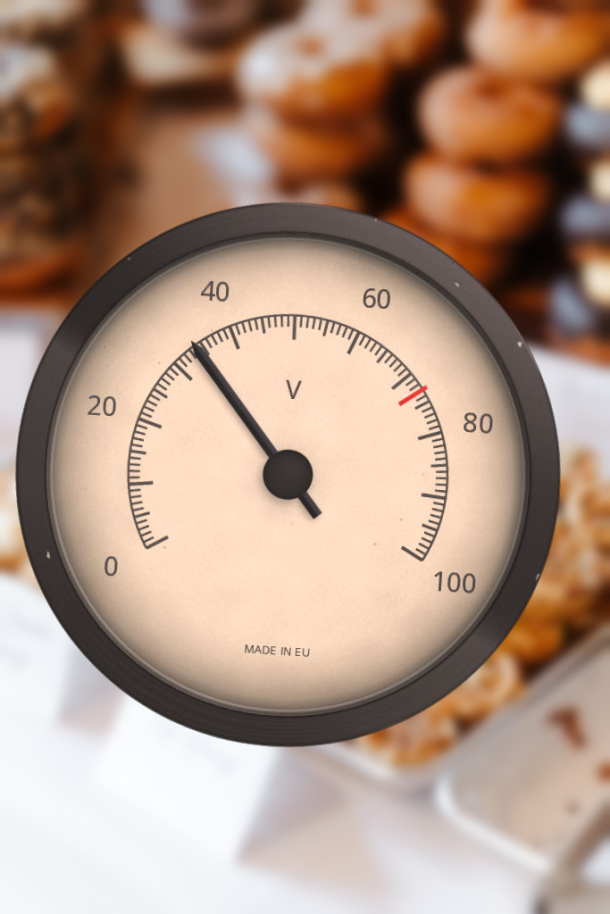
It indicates 34 V
